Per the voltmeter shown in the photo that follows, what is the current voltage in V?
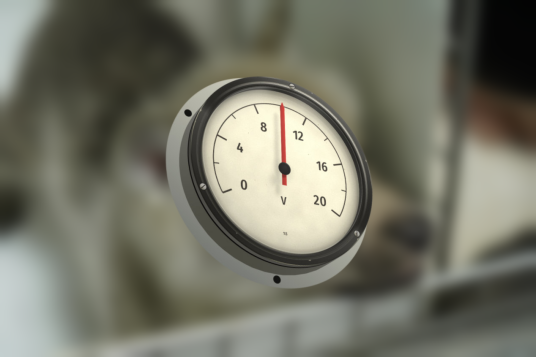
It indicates 10 V
